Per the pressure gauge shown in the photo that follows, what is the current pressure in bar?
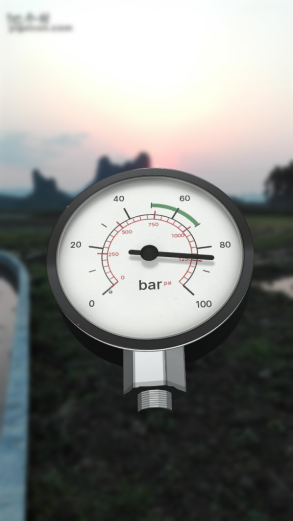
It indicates 85 bar
